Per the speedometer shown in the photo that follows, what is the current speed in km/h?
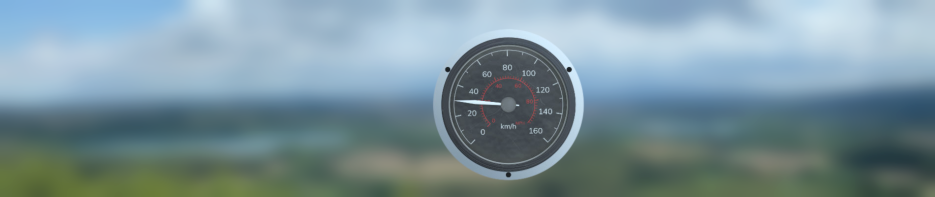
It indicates 30 km/h
